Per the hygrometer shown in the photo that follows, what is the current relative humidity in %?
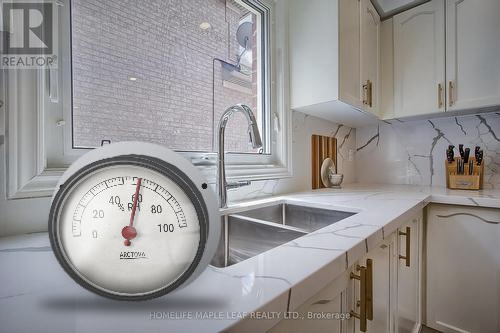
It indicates 60 %
